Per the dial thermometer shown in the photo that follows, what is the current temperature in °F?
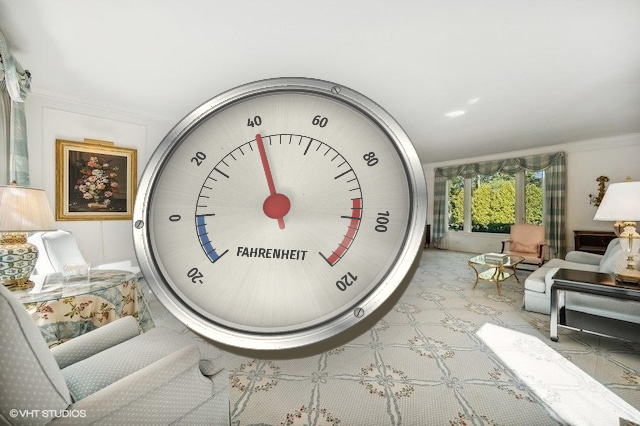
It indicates 40 °F
